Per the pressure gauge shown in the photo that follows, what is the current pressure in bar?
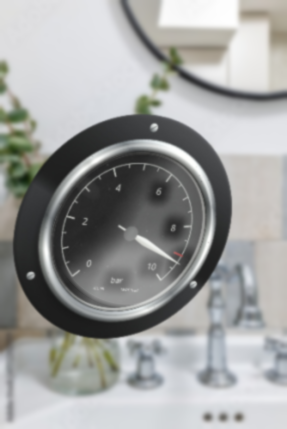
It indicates 9.25 bar
